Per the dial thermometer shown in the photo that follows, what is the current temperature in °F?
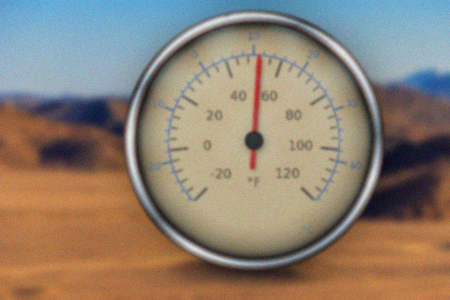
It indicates 52 °F
